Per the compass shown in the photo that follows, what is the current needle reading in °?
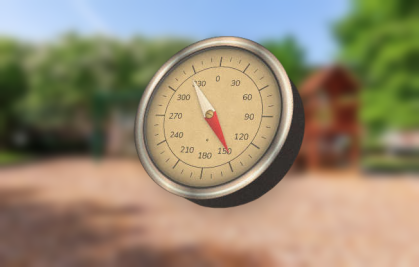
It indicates 145 °
